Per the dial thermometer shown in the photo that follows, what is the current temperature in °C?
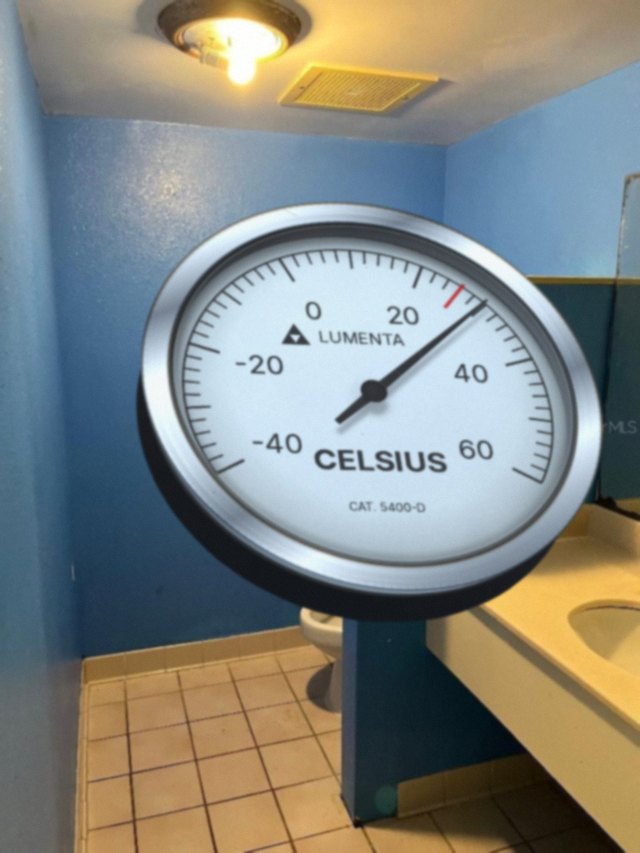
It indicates 30 °C
